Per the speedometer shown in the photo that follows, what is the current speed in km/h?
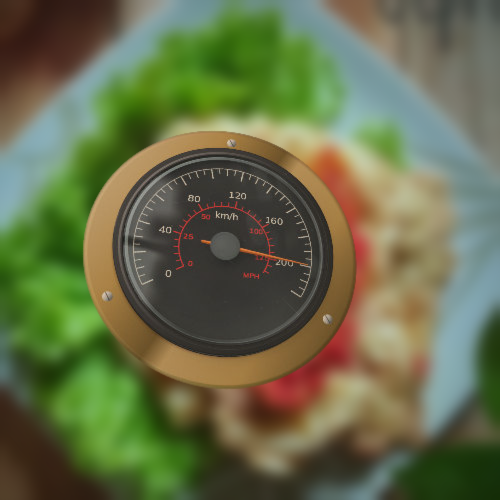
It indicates 200 km/h
